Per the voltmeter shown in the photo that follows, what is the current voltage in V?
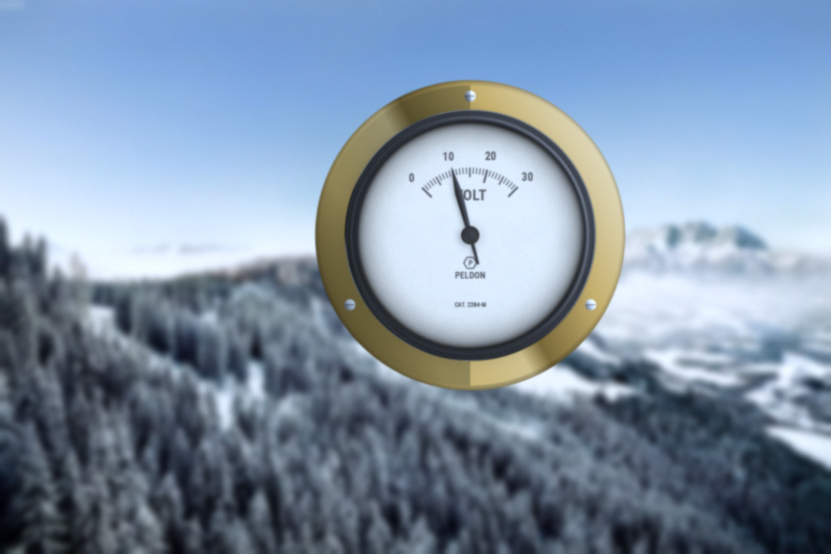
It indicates 10 V
